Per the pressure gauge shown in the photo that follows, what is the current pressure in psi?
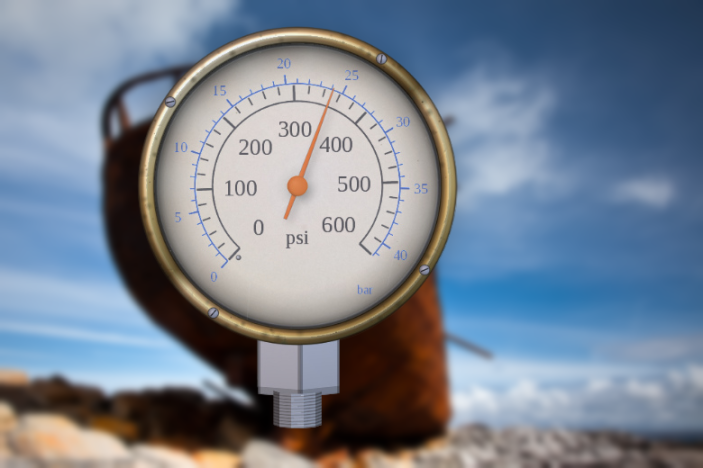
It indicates 350 psi
